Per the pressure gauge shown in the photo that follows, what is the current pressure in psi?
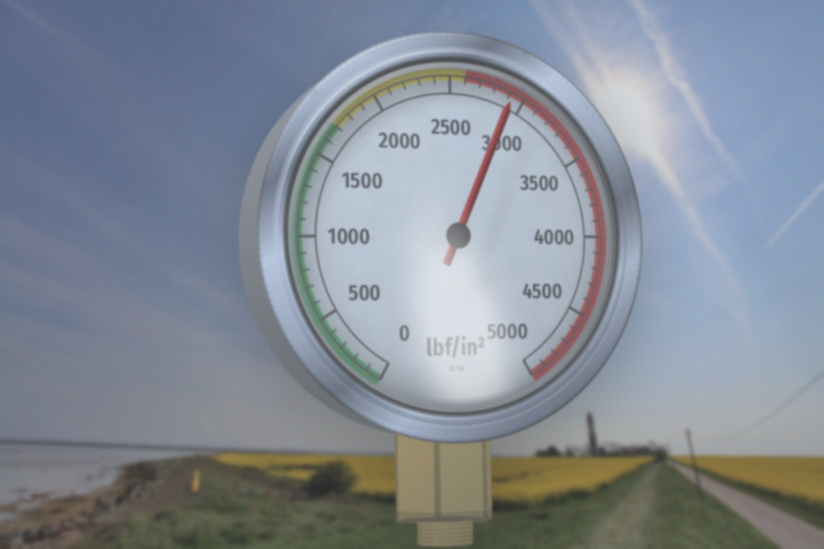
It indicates 2900 psi
